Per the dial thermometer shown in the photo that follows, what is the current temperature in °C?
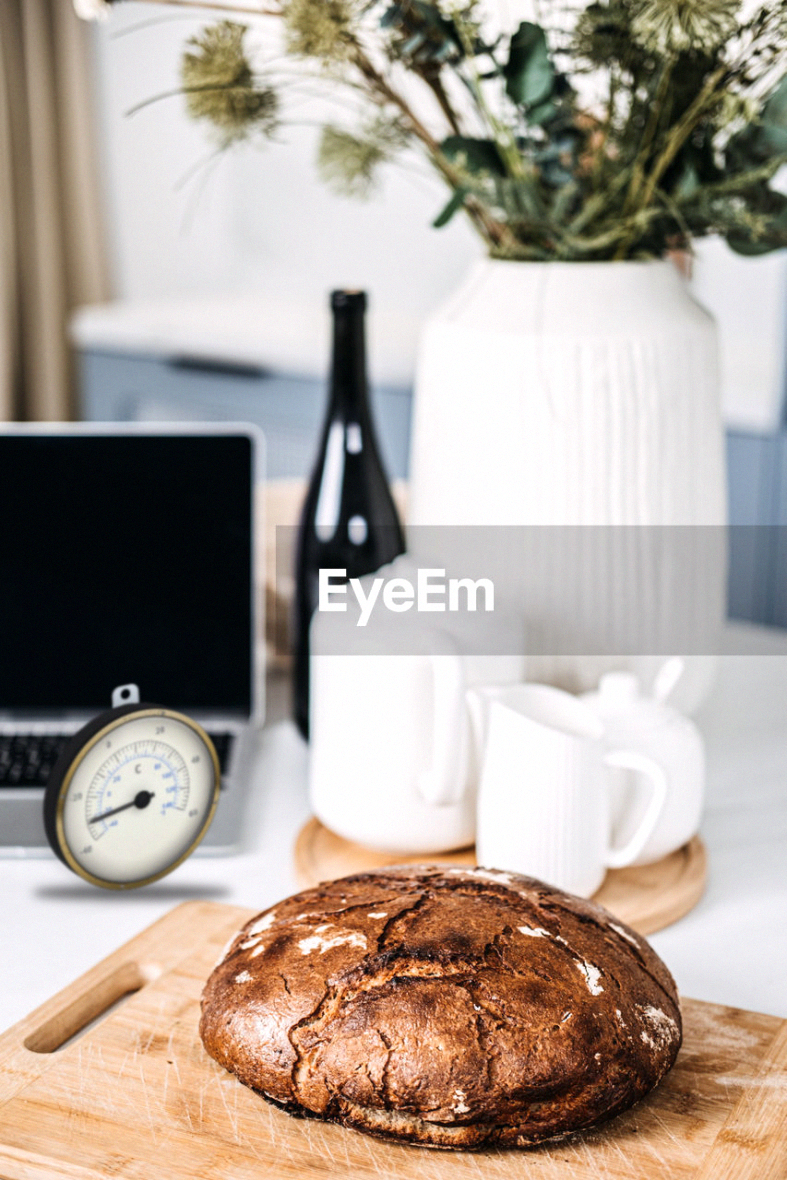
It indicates -30 °C
